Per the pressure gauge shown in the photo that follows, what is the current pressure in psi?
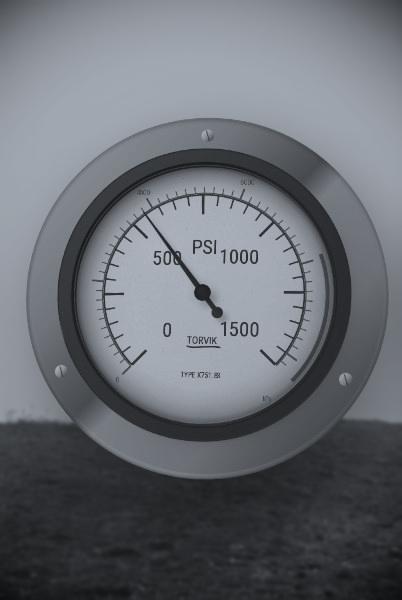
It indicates 550 psi
